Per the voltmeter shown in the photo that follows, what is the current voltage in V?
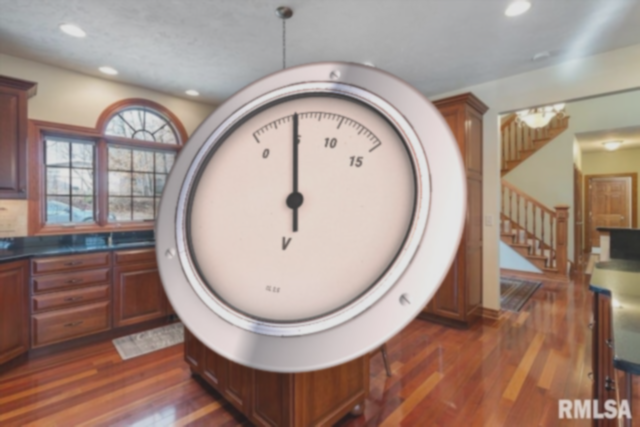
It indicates 5 V
